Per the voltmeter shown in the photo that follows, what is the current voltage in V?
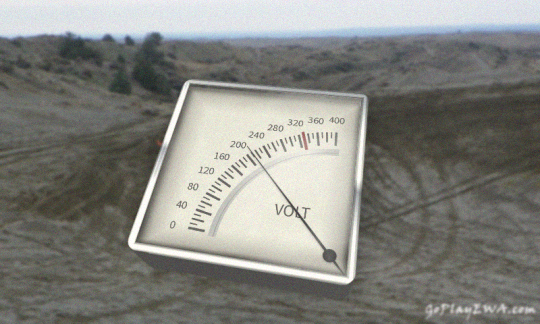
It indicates 210 V
